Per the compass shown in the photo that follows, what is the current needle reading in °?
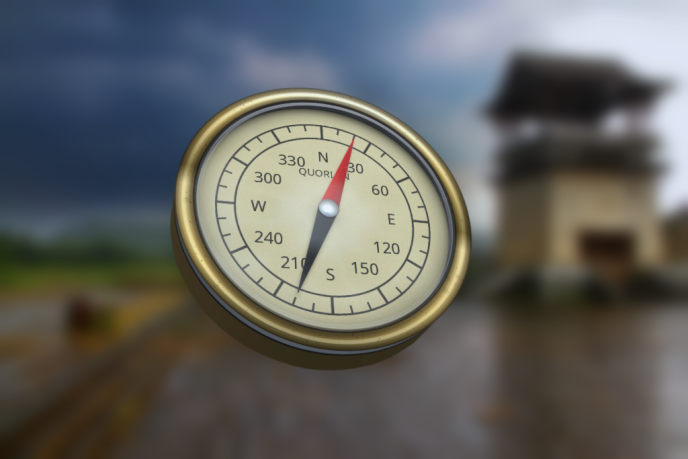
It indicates 20 °
